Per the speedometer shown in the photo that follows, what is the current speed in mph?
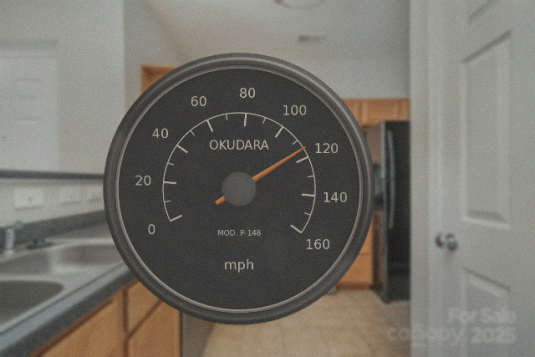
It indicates 115 mph
